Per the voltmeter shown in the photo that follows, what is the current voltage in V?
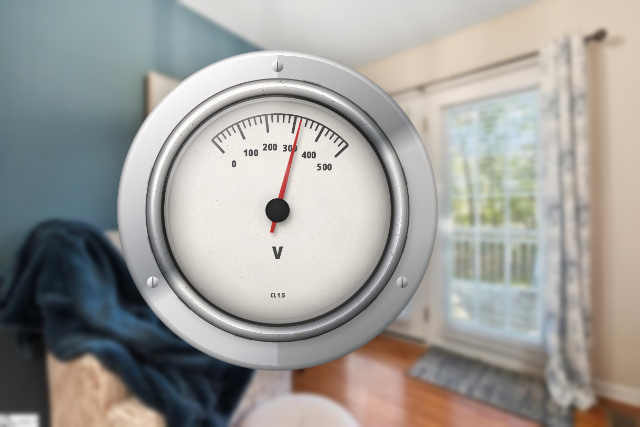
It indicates 320 V
